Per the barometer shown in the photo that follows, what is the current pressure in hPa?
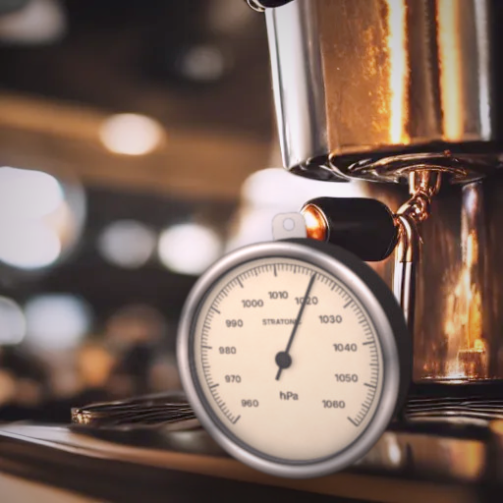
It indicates 1020 hPa
